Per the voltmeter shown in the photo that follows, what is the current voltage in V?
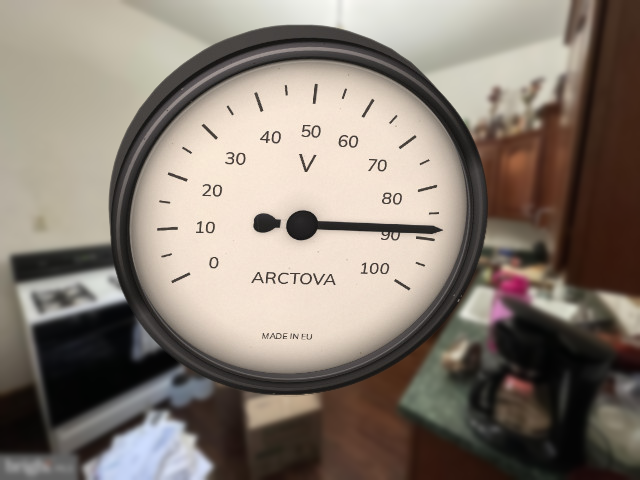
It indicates 87.5 V
